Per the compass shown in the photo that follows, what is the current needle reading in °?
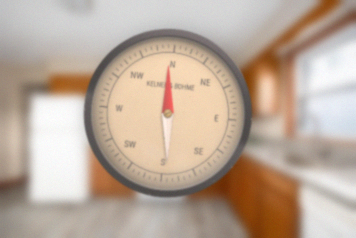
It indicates 355 °
